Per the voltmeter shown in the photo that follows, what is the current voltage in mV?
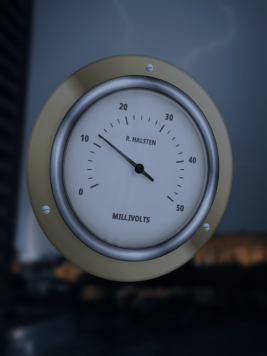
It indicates 12 mV
